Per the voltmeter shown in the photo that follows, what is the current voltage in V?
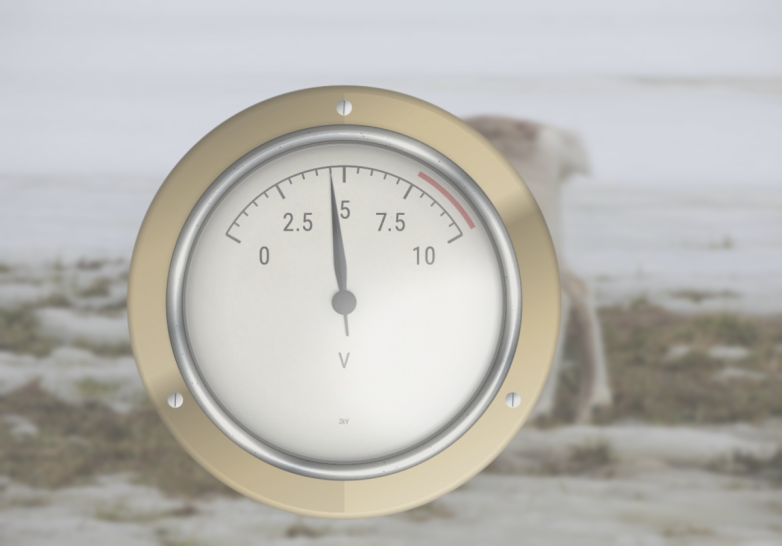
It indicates 4.5 V
